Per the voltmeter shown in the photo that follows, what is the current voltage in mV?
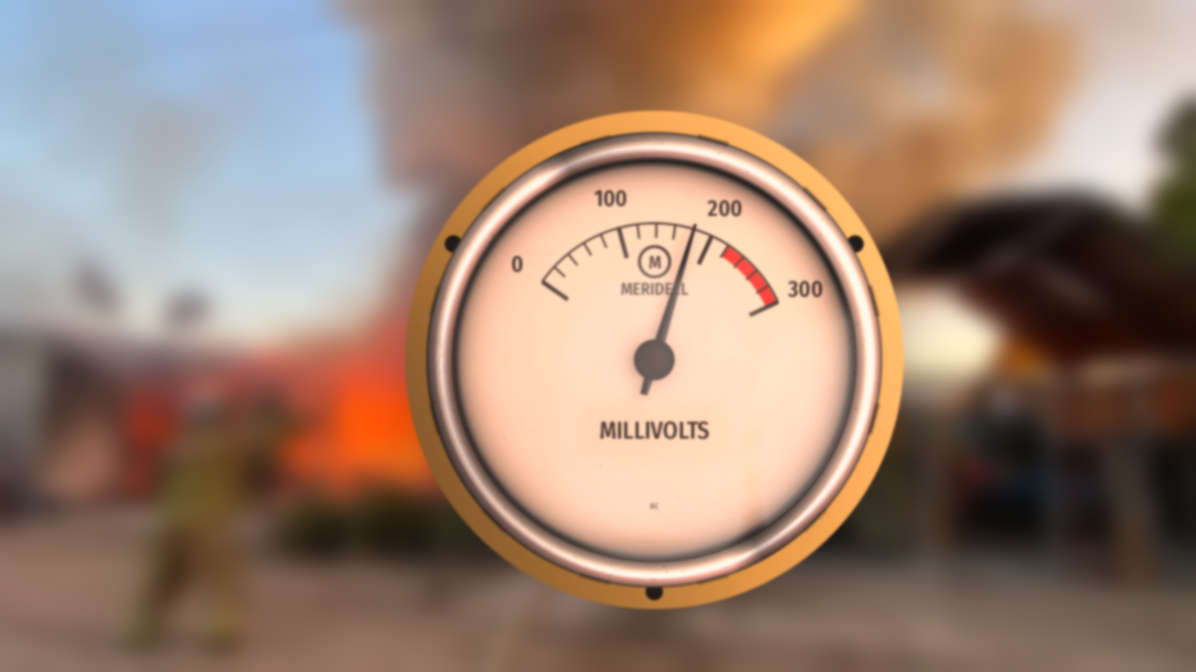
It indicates 180 mV
